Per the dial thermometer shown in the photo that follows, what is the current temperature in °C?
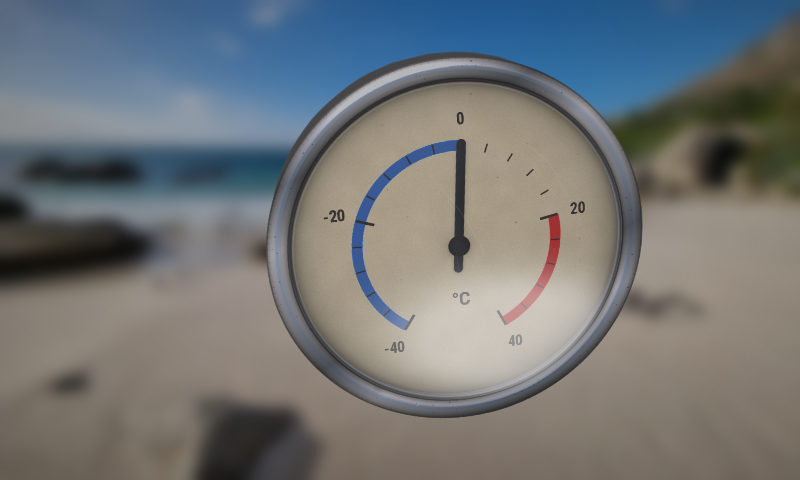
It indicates 0 °C
